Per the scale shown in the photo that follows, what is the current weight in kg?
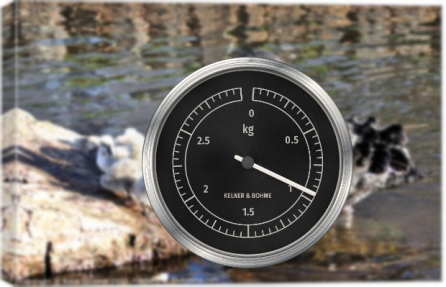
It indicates 0.95 kg
